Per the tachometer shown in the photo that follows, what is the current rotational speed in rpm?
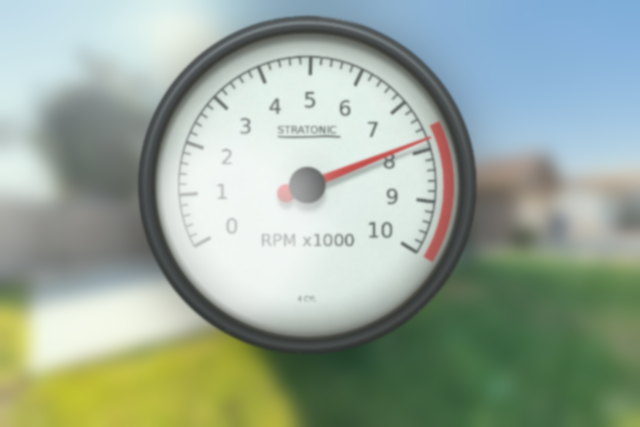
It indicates 7800 rpm
